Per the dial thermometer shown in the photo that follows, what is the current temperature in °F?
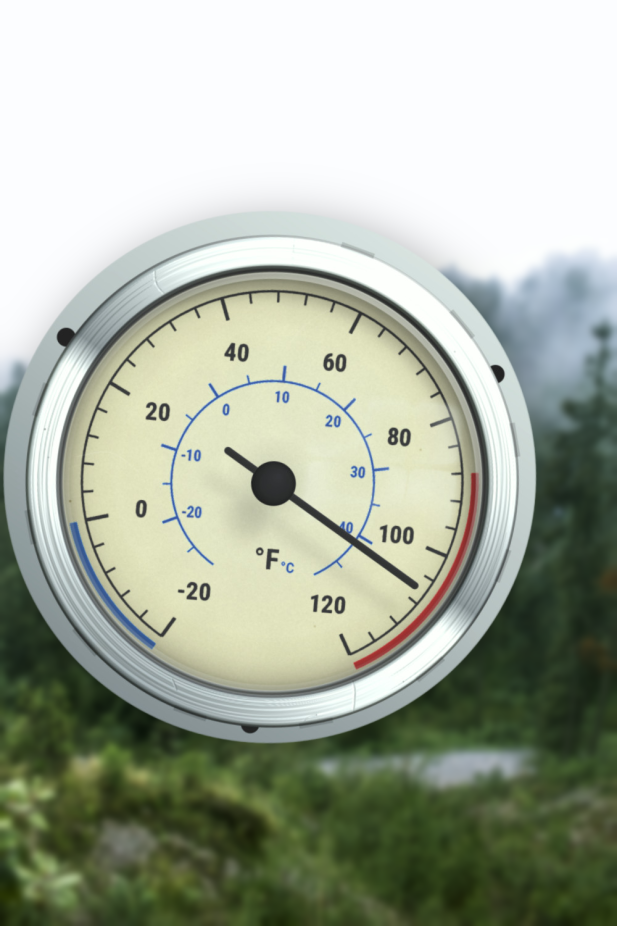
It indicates 106 °F
